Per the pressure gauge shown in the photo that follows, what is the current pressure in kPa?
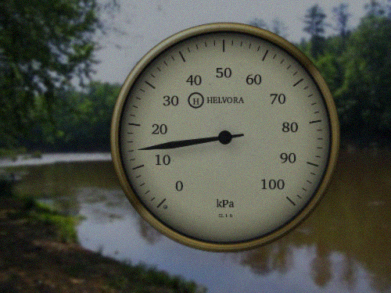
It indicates 14 kPa
